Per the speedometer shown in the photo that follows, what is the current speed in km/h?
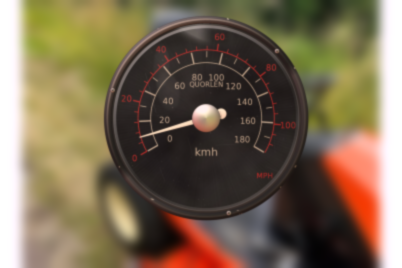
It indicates 10 km/h
